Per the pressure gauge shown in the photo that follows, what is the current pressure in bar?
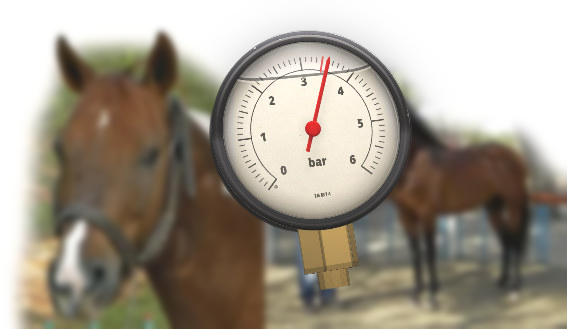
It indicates 3.5 bar
